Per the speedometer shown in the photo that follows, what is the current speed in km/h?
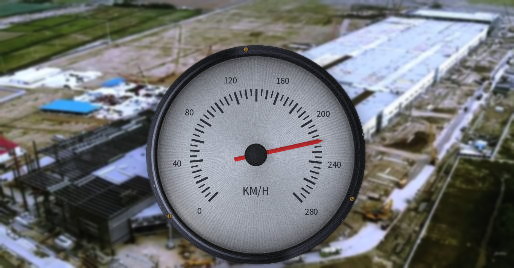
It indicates 220 km/h
